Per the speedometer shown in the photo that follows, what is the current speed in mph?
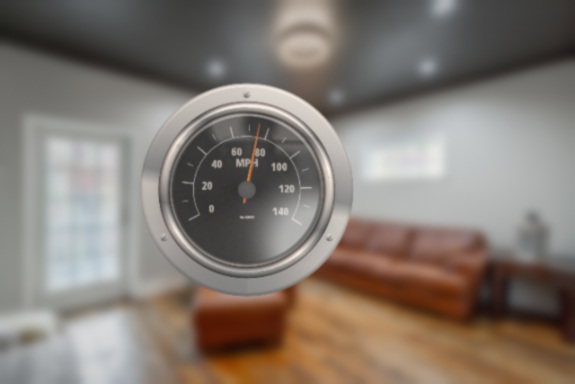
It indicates 75 mph
